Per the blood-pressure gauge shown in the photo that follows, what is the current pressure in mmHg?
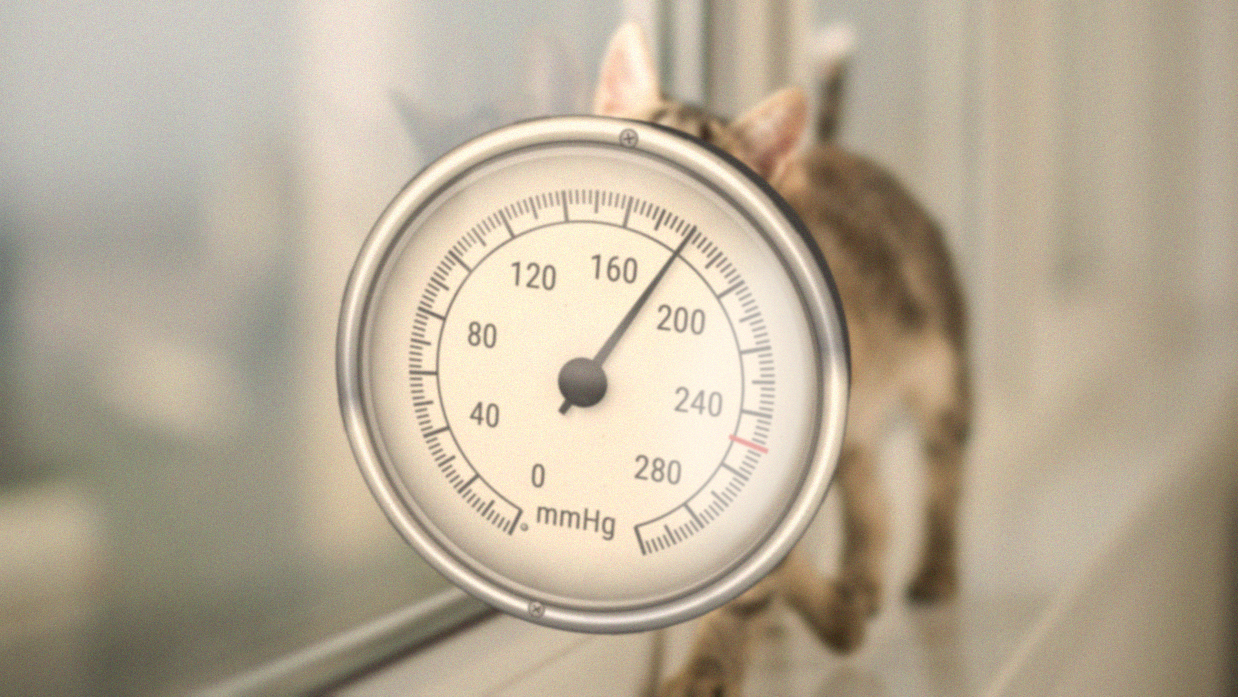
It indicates 180 mmHg
